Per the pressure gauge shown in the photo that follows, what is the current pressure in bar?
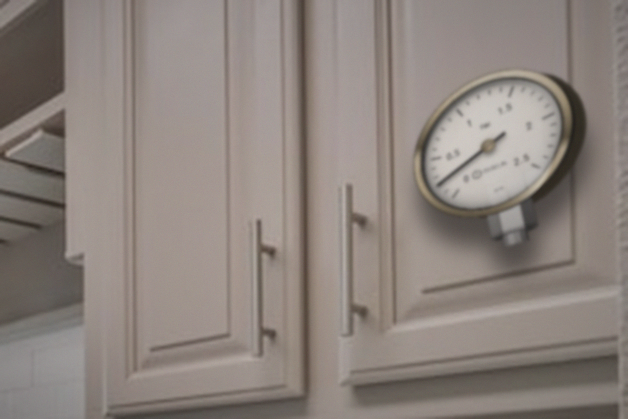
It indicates 0.2 bar
